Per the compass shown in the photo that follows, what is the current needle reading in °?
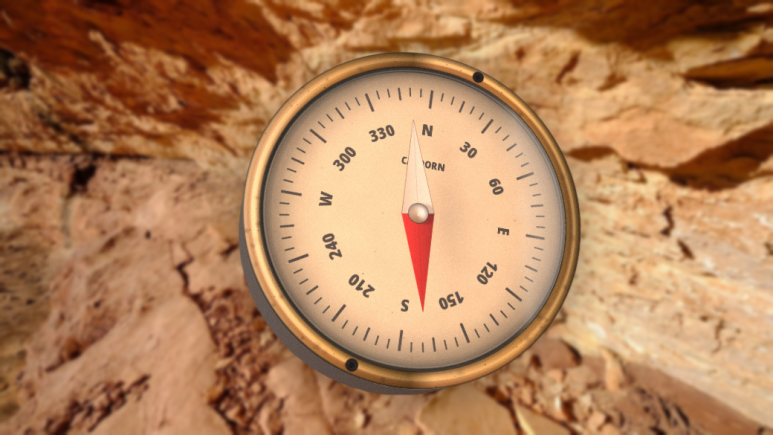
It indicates 170 °
